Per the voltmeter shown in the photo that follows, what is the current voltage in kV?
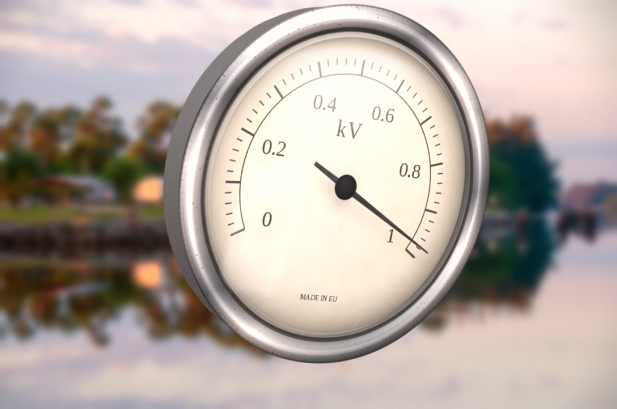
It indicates 0.98 kV
